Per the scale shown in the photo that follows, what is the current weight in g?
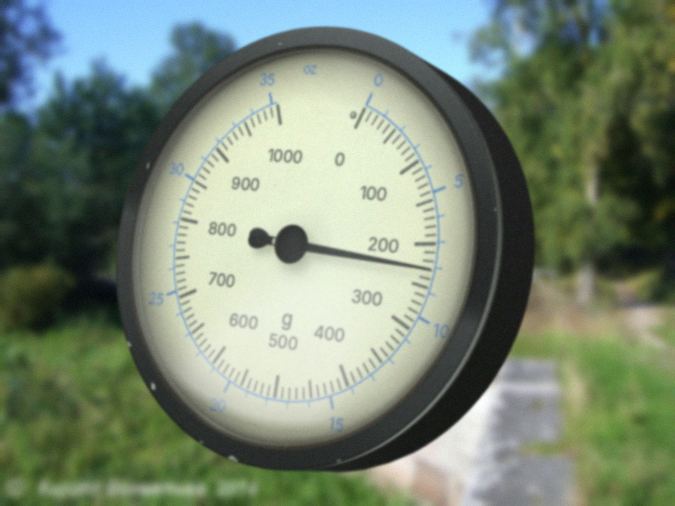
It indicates 230 g
